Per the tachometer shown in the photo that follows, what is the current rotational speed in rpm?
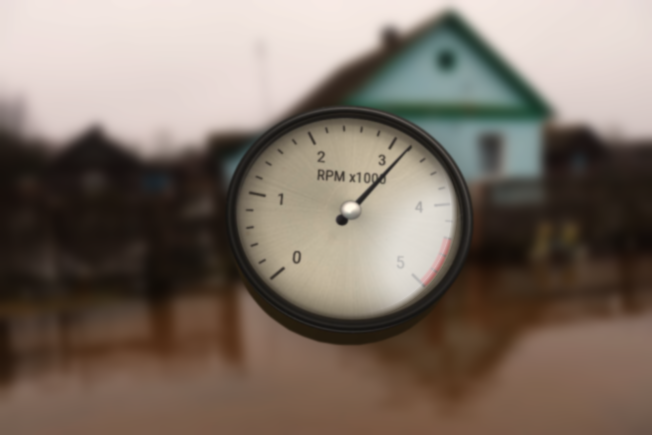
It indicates 3200 rpm
